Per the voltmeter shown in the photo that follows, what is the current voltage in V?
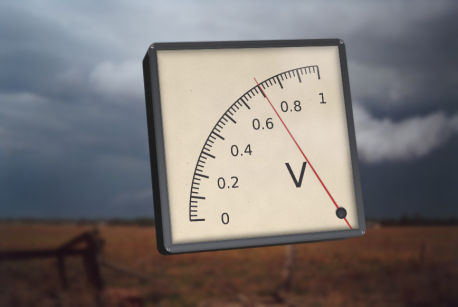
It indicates 0.7 V
